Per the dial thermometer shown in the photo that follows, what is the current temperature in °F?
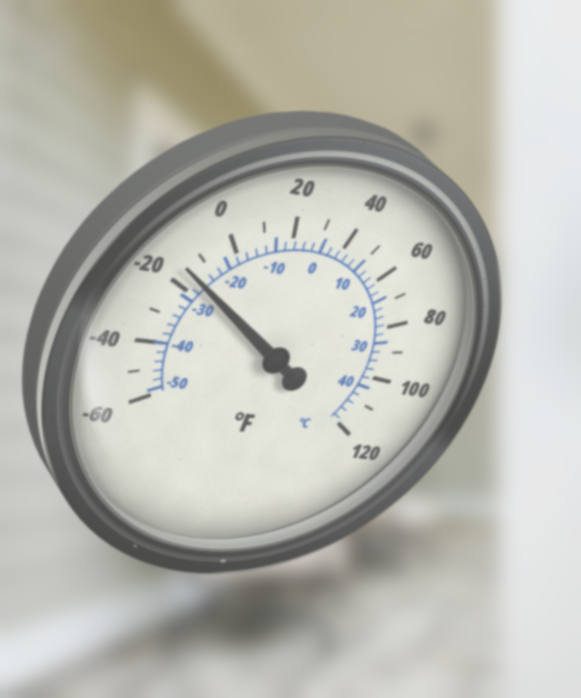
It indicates -15 °F
